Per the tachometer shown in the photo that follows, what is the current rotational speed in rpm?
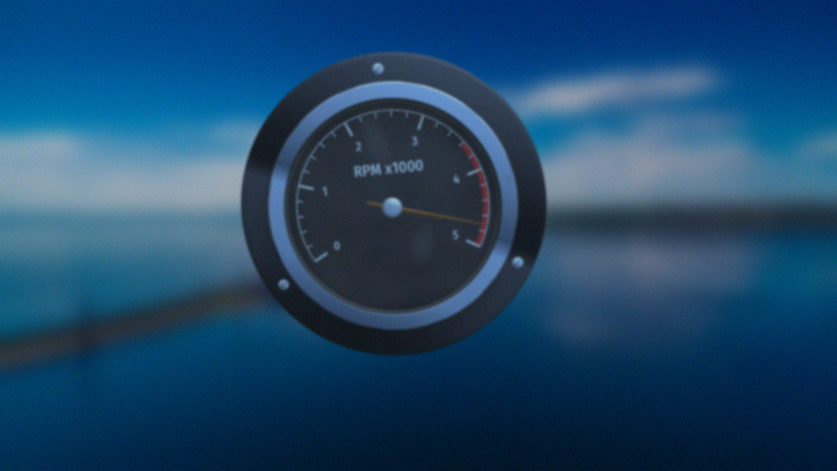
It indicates 4700 rpm
